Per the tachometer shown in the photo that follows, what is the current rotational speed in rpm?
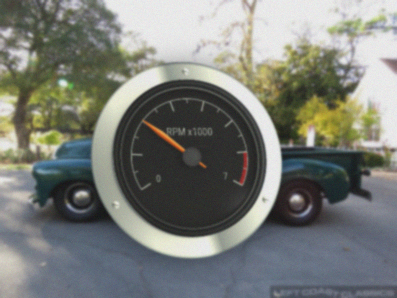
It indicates 2000 rpm
